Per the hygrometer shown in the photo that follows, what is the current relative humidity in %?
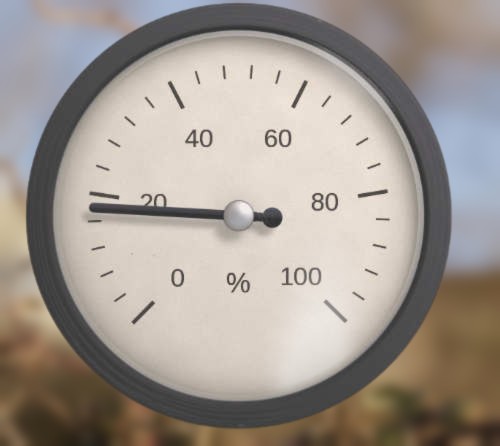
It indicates 18 %
